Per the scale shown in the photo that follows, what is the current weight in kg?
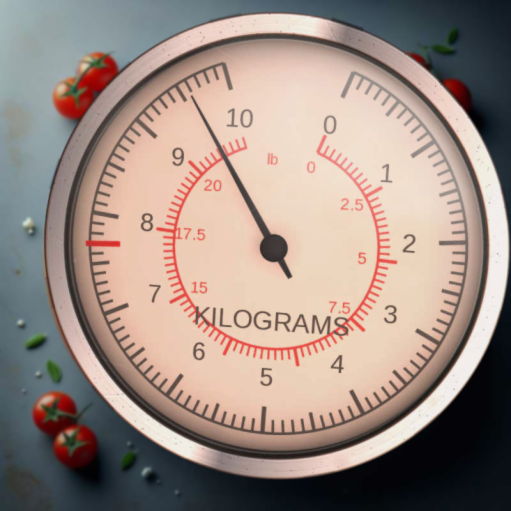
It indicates 9.6 kg
